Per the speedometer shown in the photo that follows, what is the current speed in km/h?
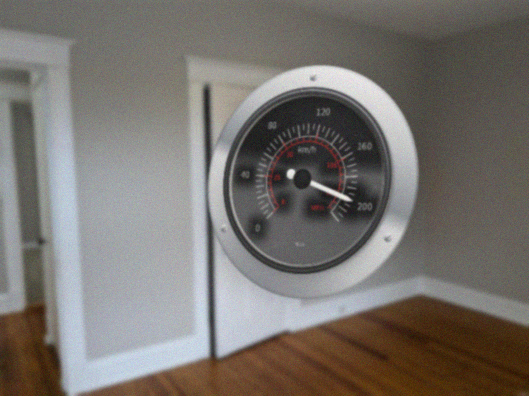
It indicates 200 km/h
